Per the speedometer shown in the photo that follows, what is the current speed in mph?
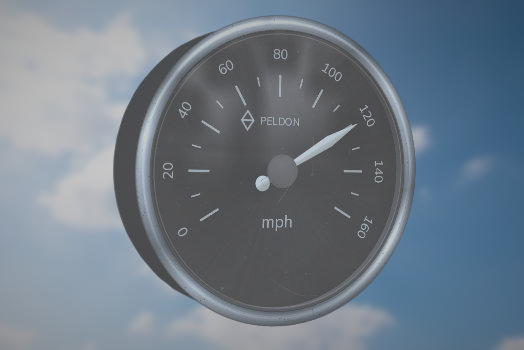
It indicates 120 mph
